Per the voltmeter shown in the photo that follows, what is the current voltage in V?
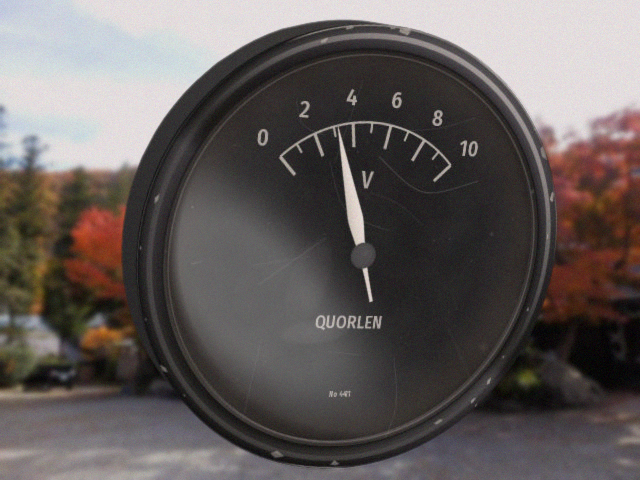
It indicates 3 V
